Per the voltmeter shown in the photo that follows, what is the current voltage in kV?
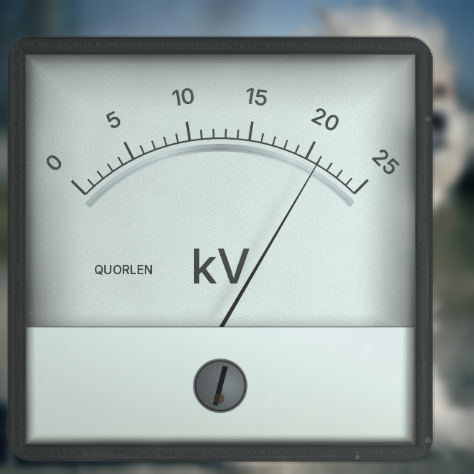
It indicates 21 kV
